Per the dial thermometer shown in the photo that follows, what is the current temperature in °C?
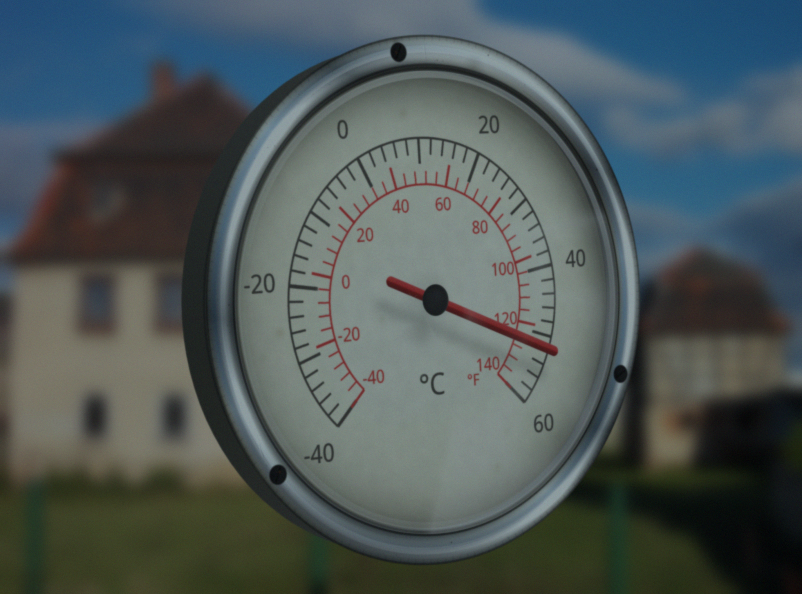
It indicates 52 °C
